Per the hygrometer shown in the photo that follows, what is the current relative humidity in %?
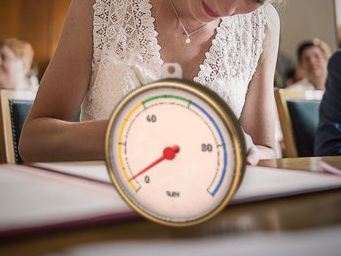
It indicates 5 %
